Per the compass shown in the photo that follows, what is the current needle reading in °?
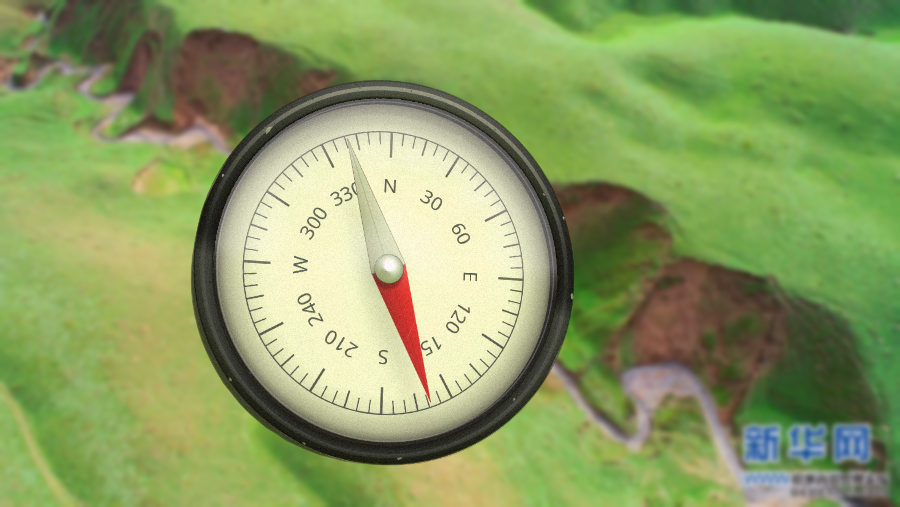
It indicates 160 °
